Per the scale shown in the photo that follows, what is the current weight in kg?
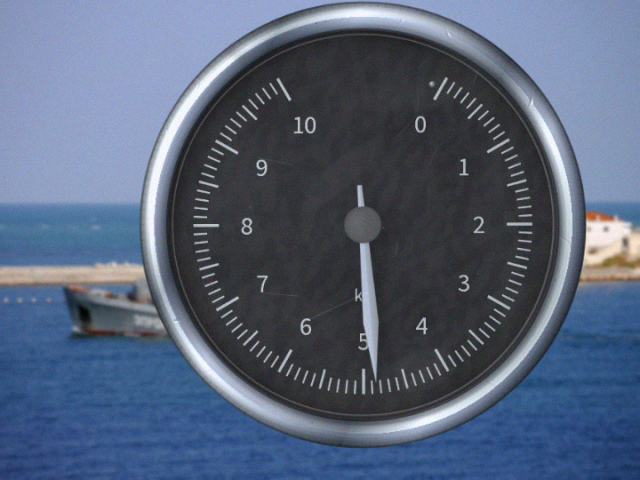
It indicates 4.85 kg
